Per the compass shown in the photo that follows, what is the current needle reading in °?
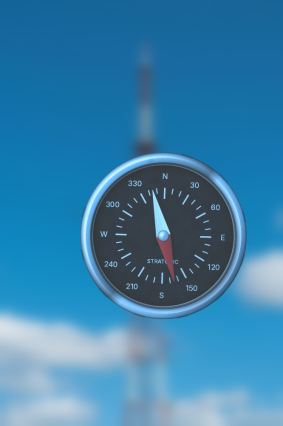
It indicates 165 °
